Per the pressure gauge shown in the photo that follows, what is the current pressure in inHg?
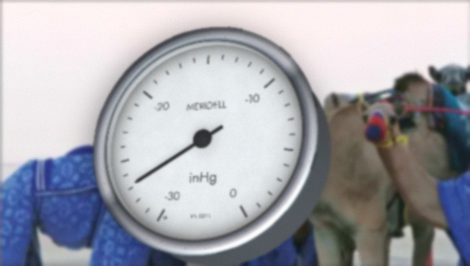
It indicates -27 inHg
